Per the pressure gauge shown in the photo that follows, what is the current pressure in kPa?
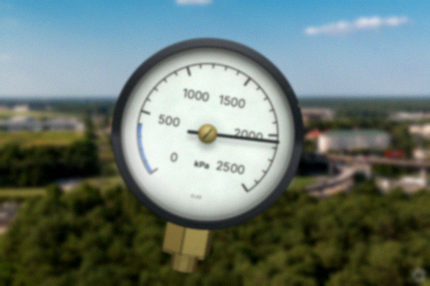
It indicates 2050 kPa
